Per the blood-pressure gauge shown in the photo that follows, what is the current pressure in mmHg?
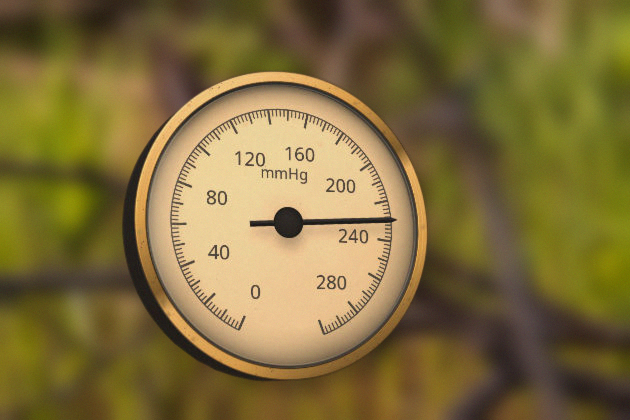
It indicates 230 mmHg
